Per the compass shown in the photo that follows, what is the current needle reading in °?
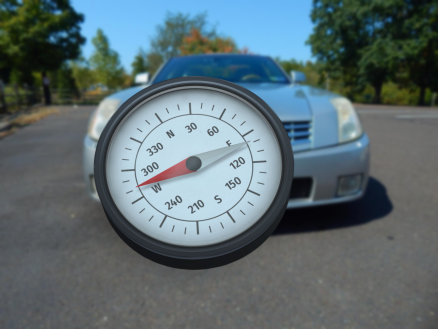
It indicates 280 °
